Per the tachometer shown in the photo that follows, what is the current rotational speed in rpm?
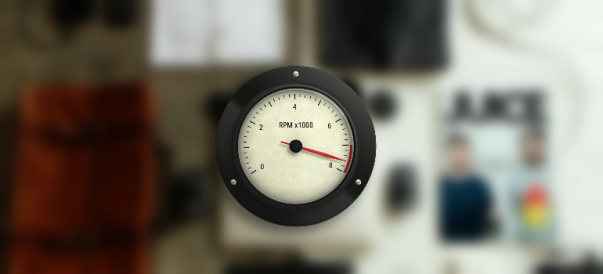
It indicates 7600 rpm
